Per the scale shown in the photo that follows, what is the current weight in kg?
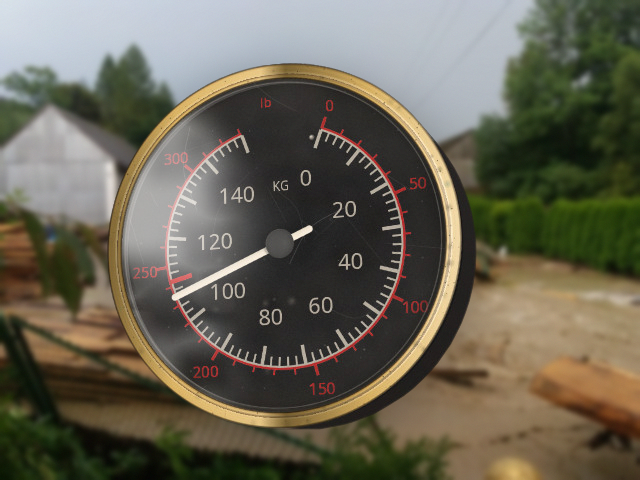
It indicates 106 kg
